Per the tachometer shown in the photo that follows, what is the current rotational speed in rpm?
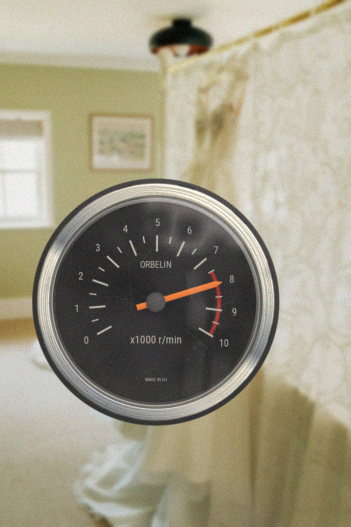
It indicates 8000 rpm
